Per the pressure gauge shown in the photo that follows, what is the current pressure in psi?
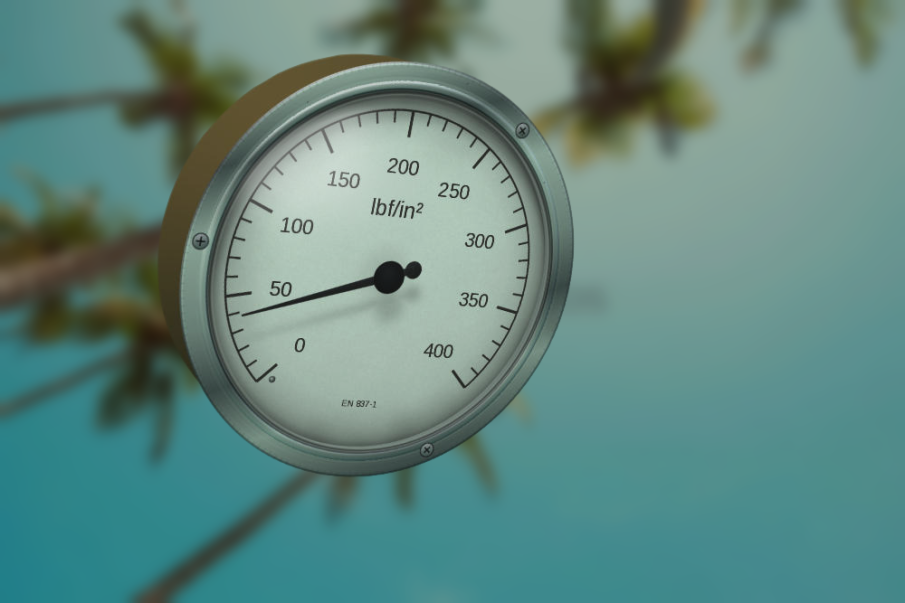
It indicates 40 psi
